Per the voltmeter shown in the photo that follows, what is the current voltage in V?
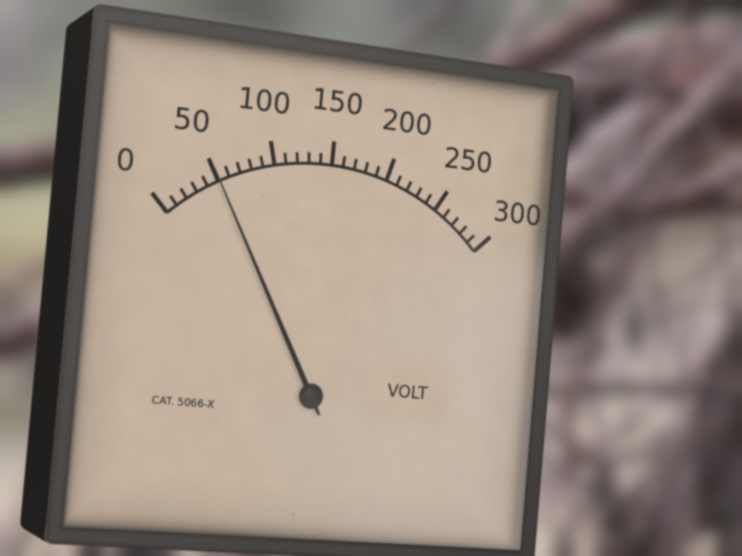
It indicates 50 V
